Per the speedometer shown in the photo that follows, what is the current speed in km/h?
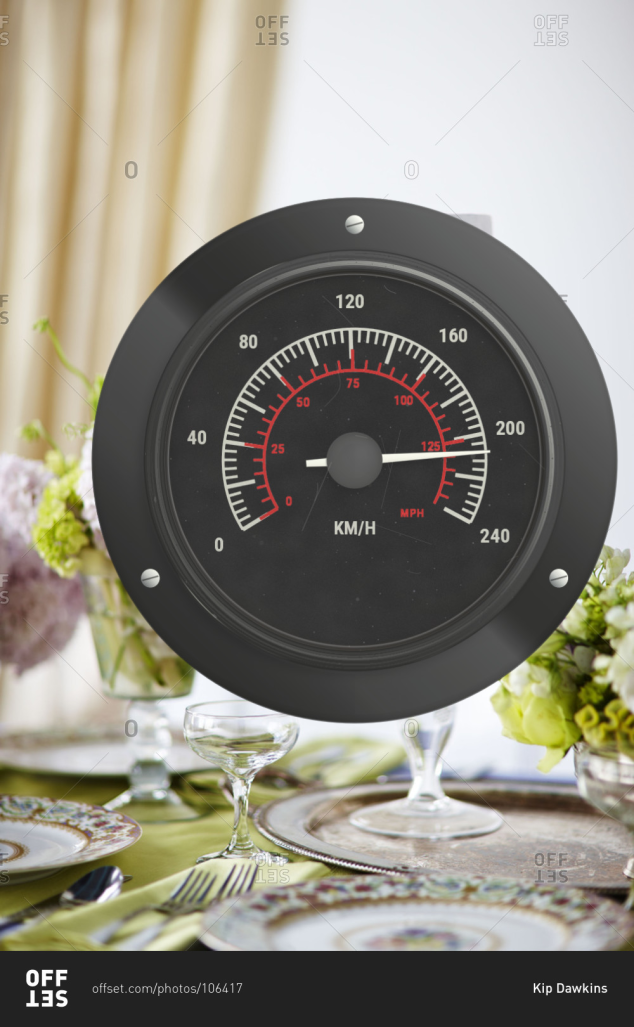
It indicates 208 km/h
